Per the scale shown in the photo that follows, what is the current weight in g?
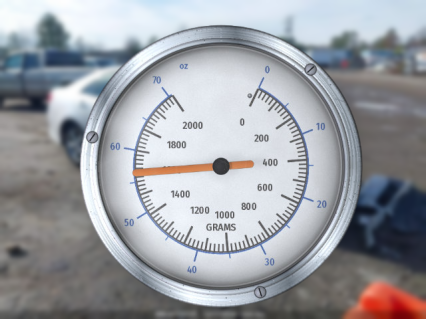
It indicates 1600 g
